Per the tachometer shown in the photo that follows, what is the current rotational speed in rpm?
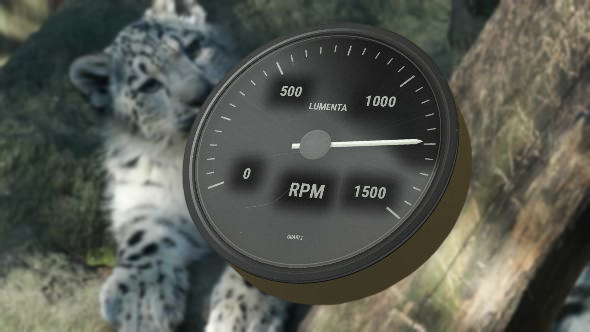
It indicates 1250 rpm
